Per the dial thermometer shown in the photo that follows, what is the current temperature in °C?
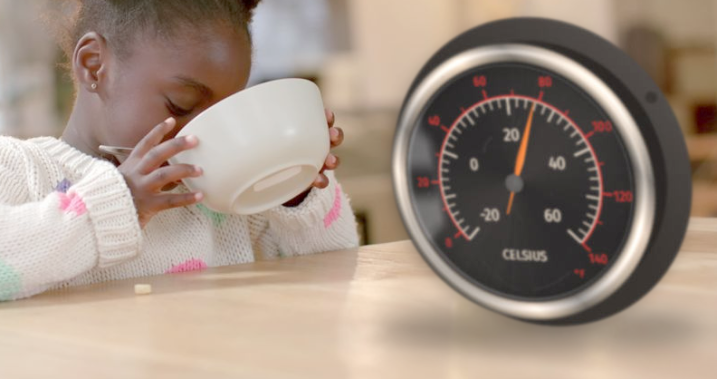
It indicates 26 °C
